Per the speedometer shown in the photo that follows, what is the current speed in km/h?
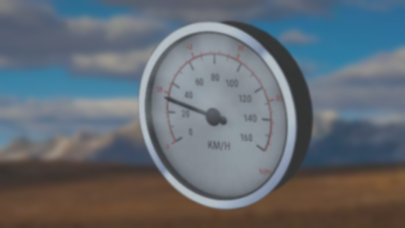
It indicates 30 km/h
